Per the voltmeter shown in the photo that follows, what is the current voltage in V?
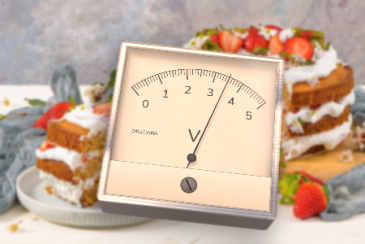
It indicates 3.5 V
